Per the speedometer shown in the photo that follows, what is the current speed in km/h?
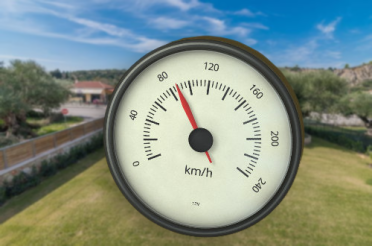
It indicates 88 km/h
